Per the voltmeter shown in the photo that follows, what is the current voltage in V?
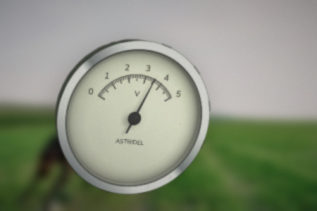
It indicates 3.5 V
